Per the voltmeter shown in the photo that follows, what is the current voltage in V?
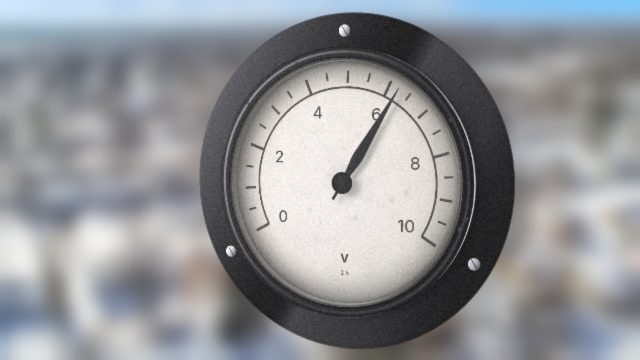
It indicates 6.25 V
